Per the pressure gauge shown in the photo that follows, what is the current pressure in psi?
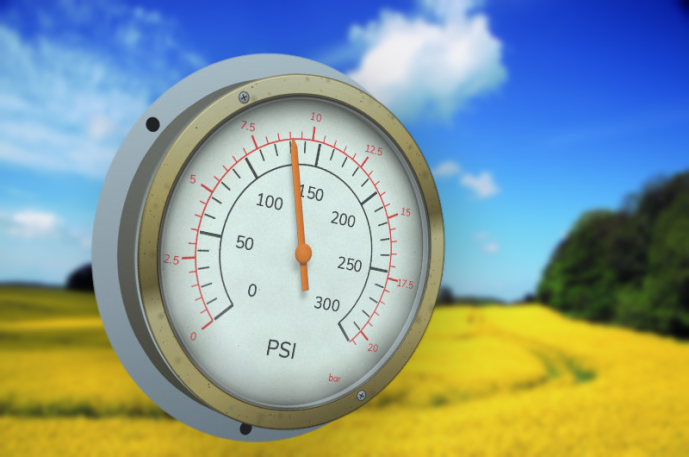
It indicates 130 psi
